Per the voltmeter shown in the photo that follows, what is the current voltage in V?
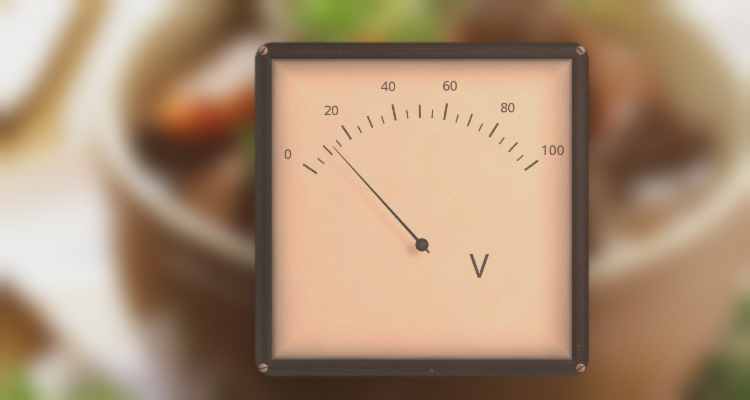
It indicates 12.5 V
